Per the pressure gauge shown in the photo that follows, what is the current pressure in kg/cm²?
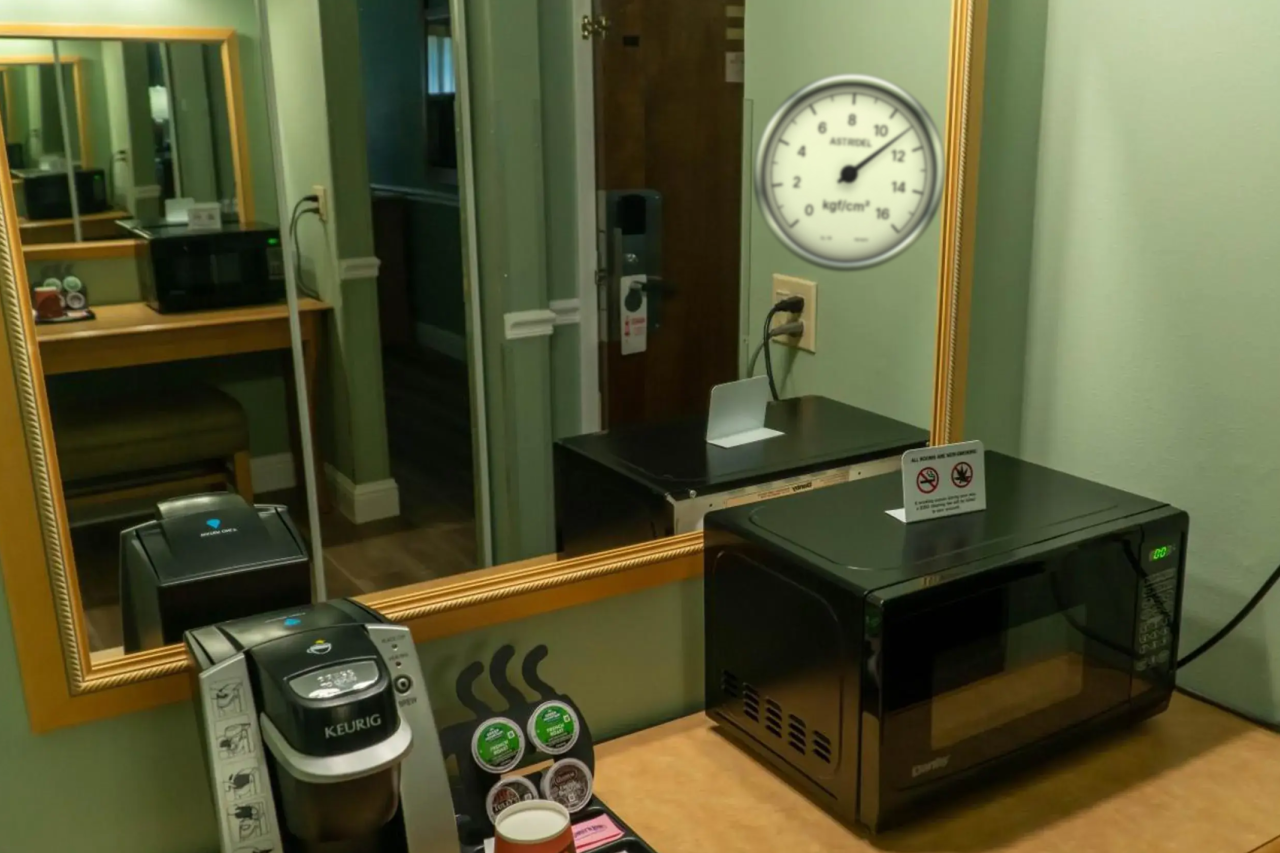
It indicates 11 kg/cm²
